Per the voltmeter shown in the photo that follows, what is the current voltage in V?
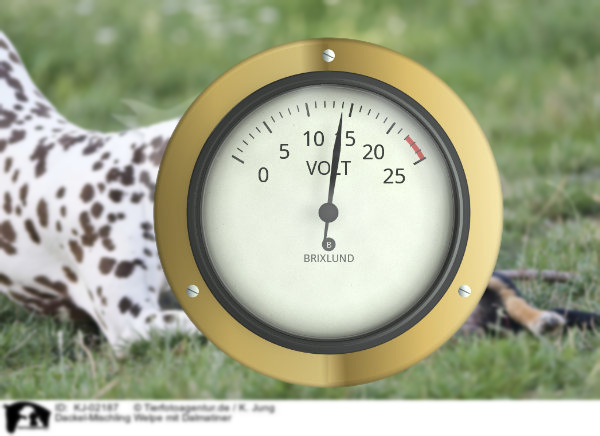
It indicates 14 V
